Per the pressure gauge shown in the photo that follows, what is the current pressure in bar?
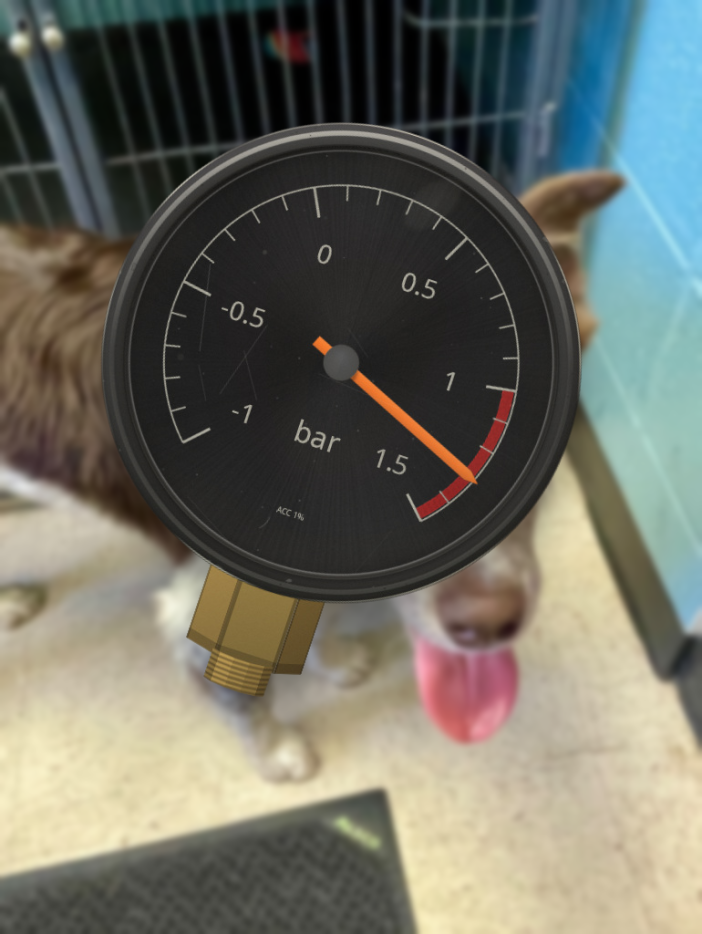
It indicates 1.3 bar
